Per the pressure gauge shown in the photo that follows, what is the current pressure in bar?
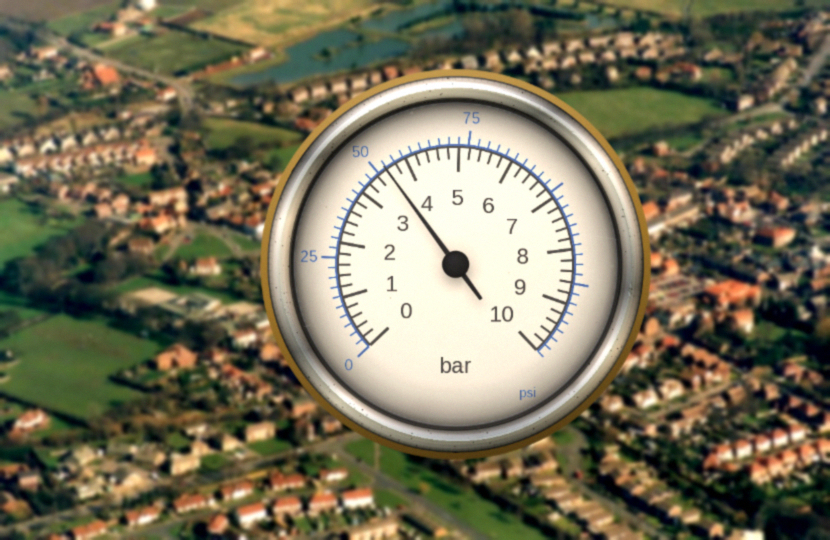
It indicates 3.6 bar
